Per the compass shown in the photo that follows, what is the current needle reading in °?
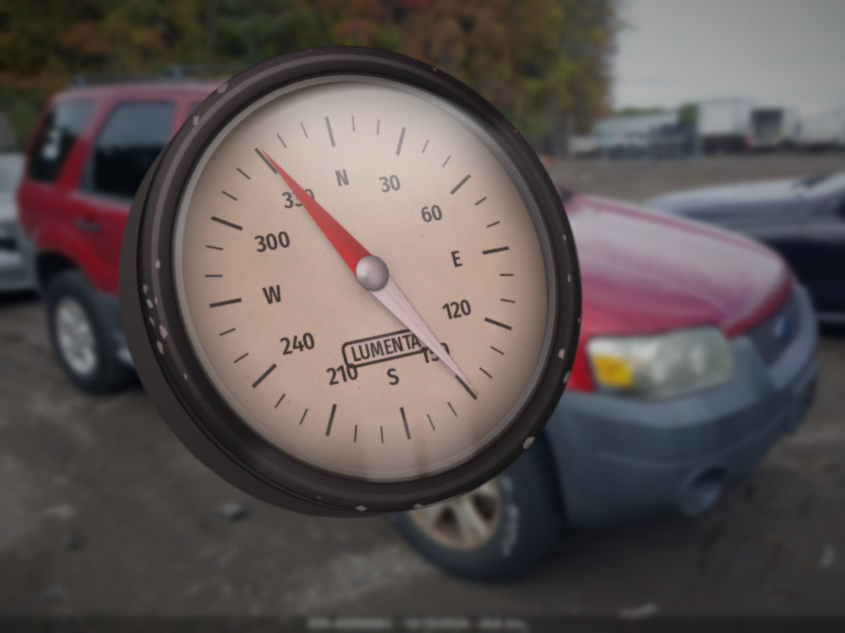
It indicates 330 °
